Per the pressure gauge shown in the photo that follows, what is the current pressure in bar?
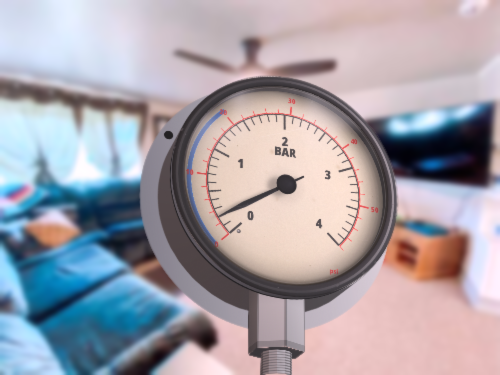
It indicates 0.2 bar
